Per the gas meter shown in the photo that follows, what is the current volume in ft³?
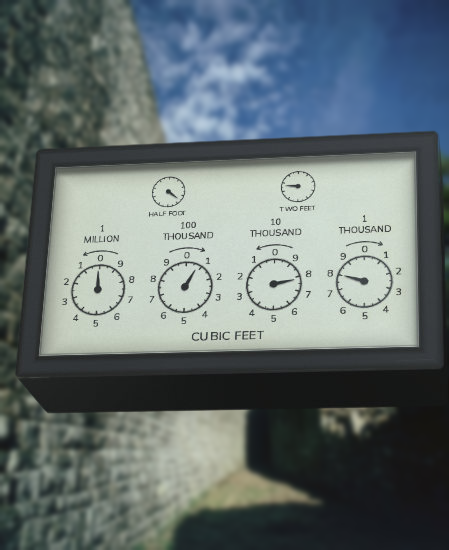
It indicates 7800 ft³
